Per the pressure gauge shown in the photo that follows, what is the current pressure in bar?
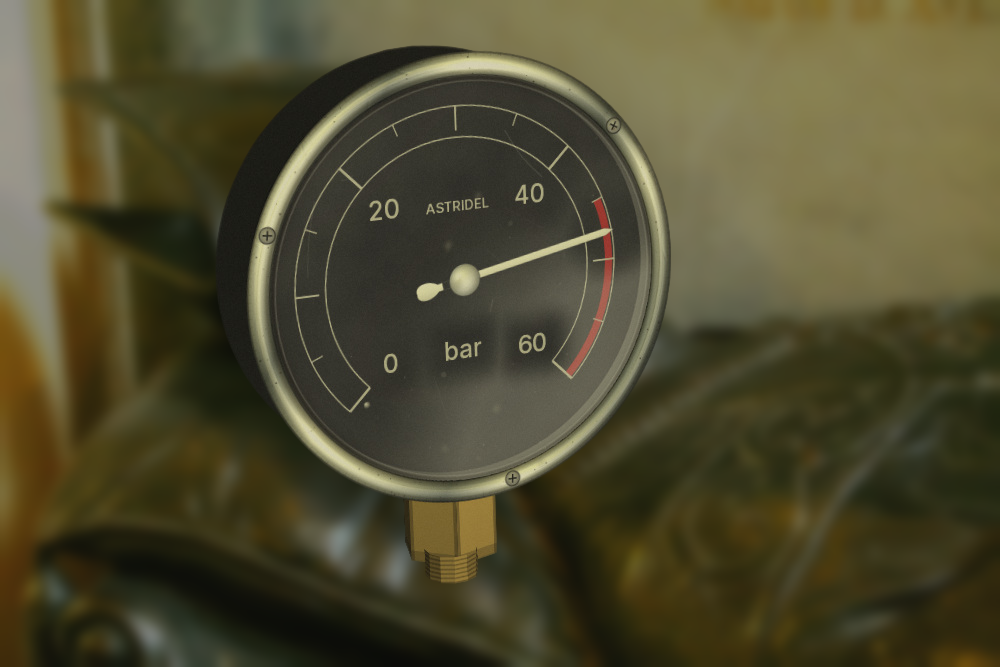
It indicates 47.5 bar
